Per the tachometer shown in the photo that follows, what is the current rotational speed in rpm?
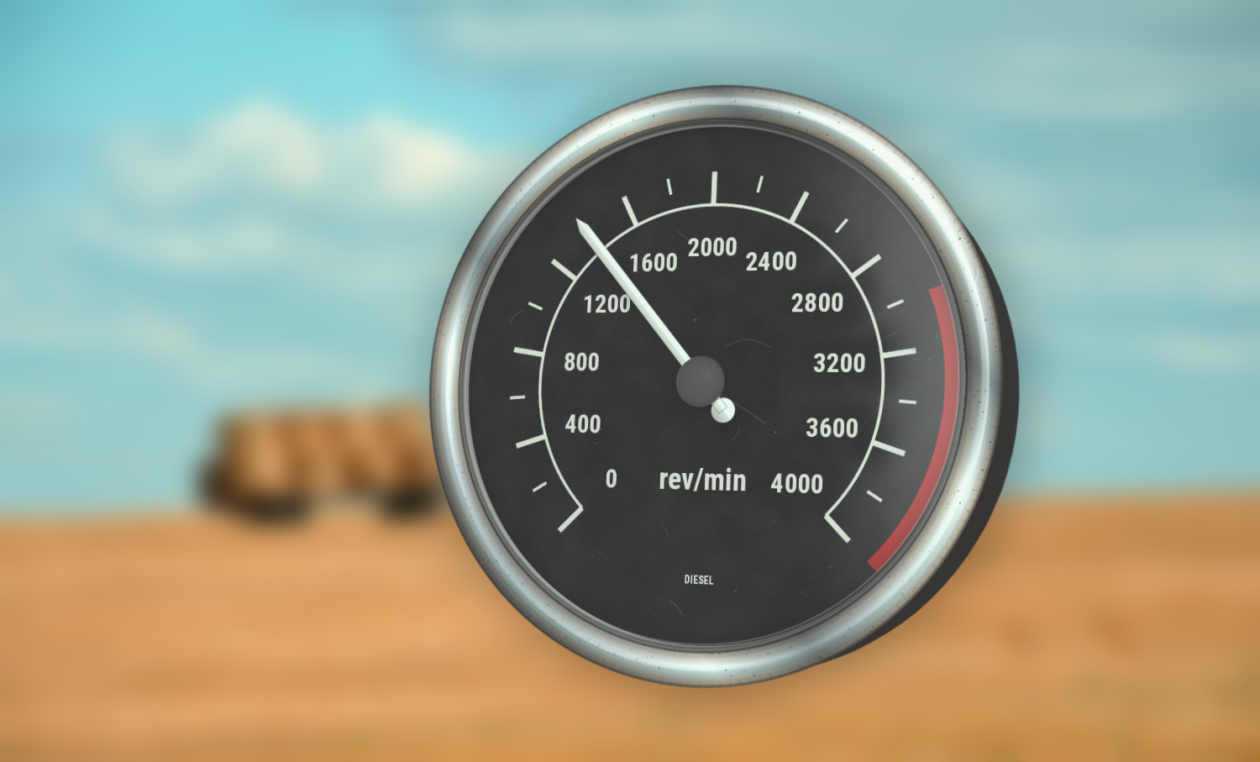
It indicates 1400 rpm
